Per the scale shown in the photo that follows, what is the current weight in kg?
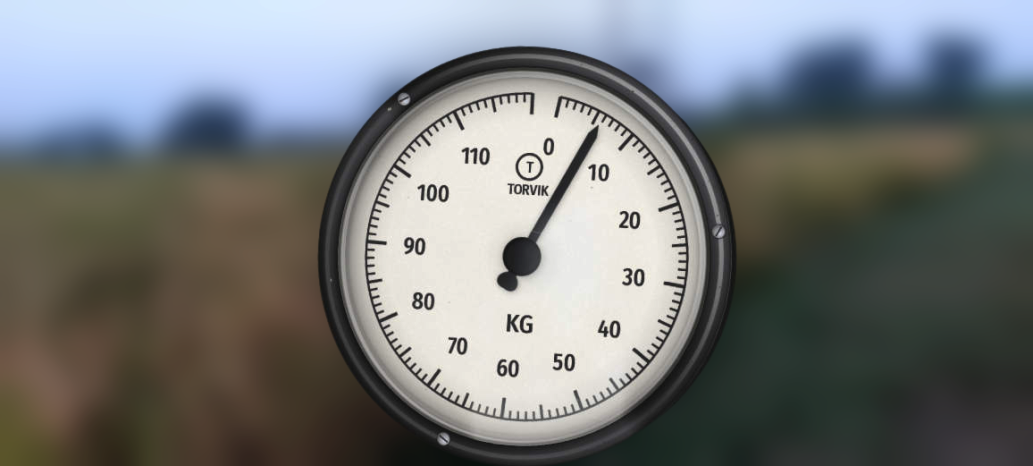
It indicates 6 kg
